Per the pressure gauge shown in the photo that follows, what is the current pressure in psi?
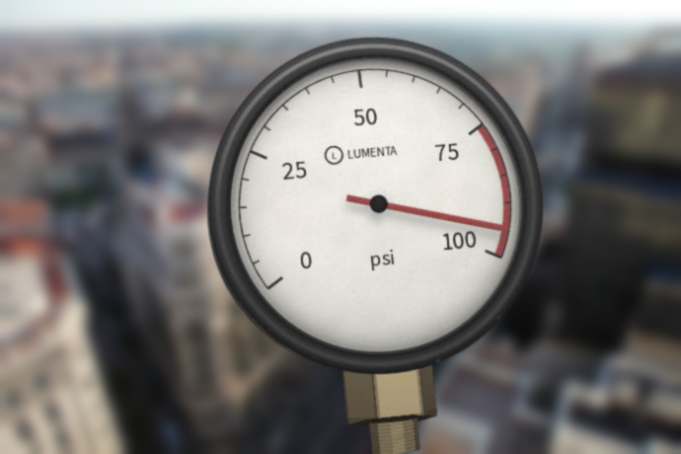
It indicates 95 psi
